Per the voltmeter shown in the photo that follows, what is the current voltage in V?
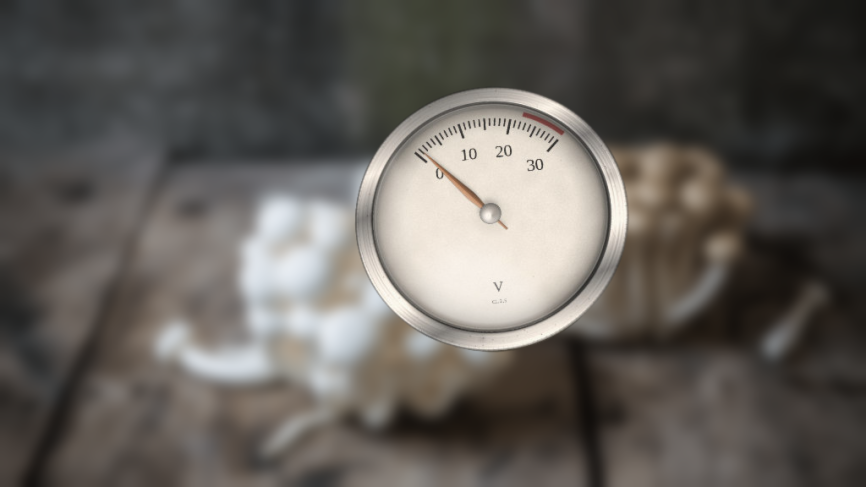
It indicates 1 V
